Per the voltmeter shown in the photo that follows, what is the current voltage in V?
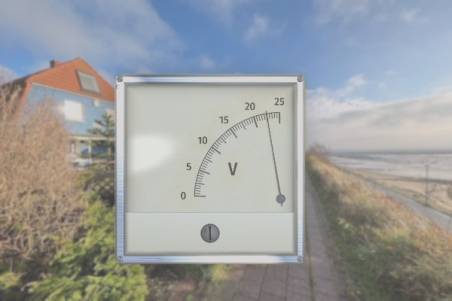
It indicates 22.5 V
